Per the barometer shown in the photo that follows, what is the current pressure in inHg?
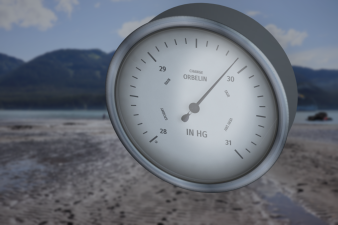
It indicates 29.9 inHg
